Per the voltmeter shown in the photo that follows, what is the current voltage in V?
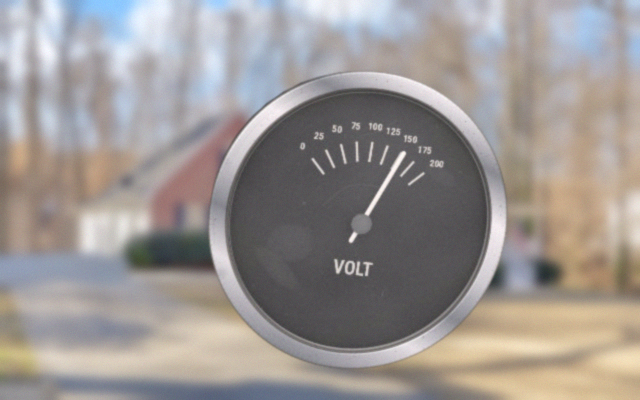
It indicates 150 V
